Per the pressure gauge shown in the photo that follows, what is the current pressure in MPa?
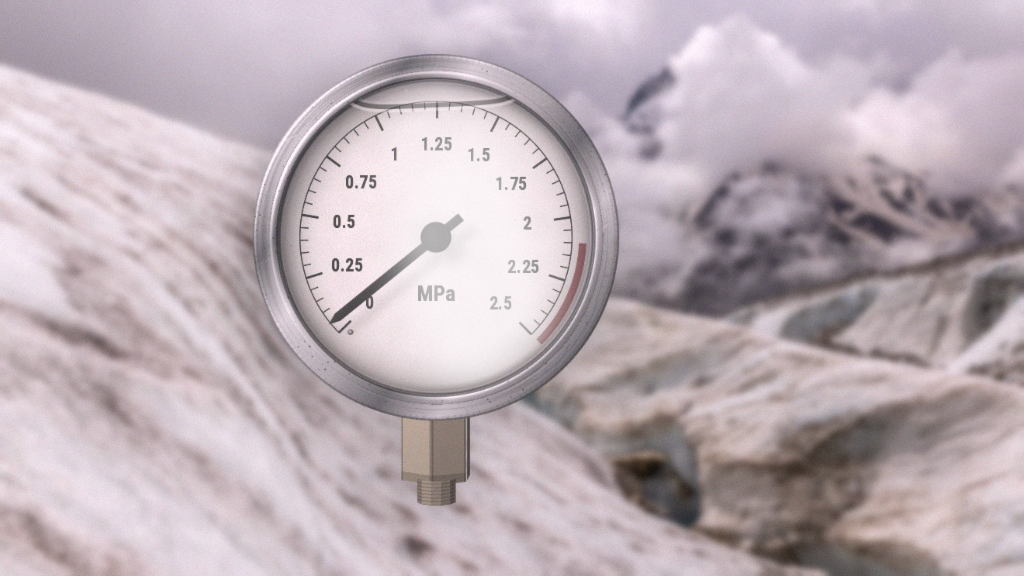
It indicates 0.05 MPa
